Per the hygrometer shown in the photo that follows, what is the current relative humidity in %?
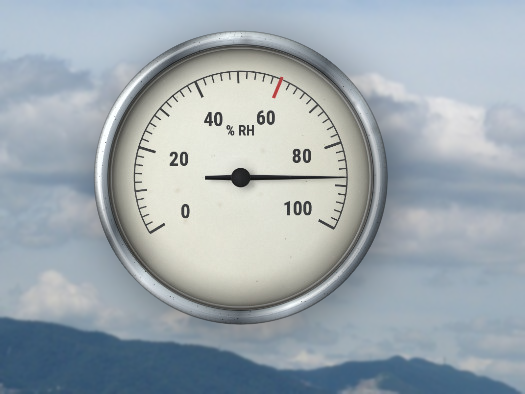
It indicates 88 %
